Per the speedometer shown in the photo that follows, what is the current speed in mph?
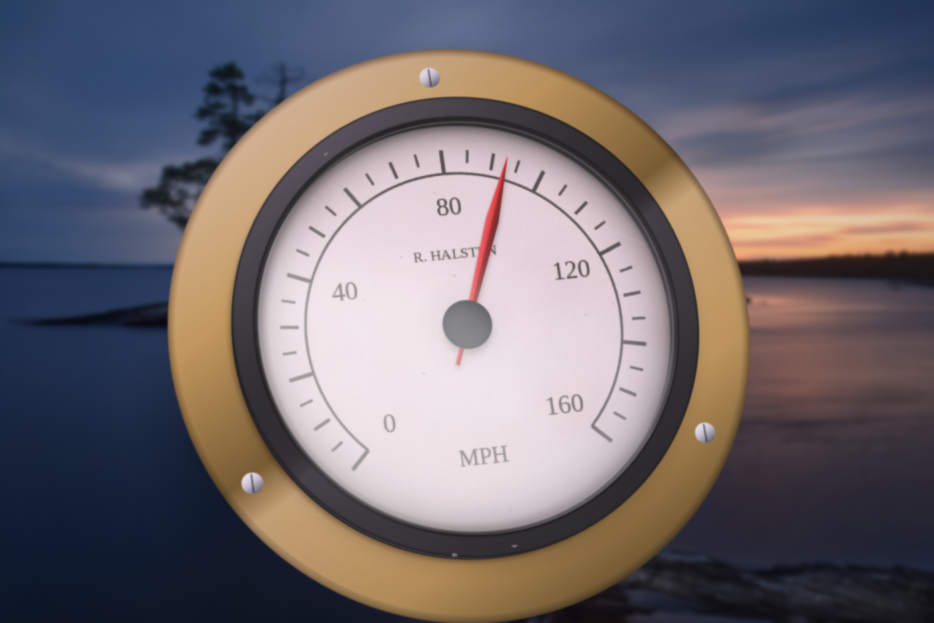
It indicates 92.5 mph
